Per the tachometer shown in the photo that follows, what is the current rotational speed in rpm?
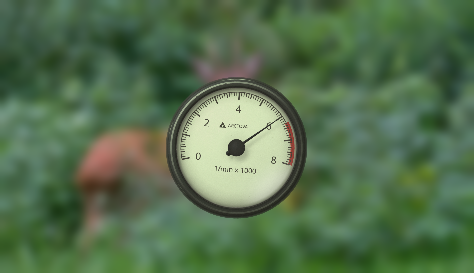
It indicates 6000 rpm
